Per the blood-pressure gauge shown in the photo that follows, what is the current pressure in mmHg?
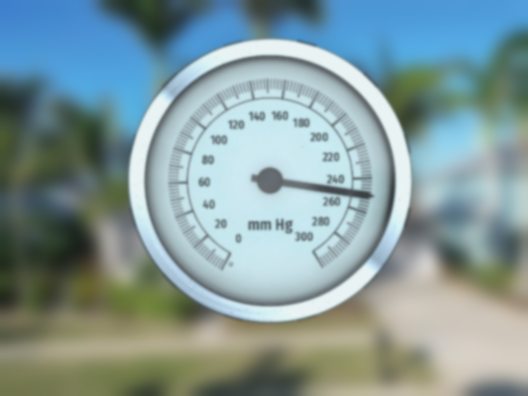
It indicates 250 mmHg
